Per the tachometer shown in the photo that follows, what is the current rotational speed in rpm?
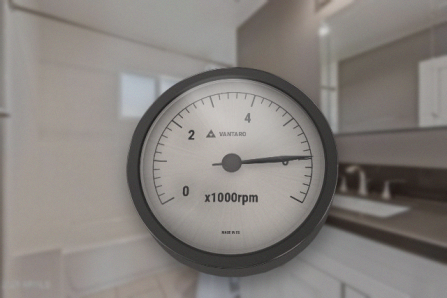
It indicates 6000 rpm
